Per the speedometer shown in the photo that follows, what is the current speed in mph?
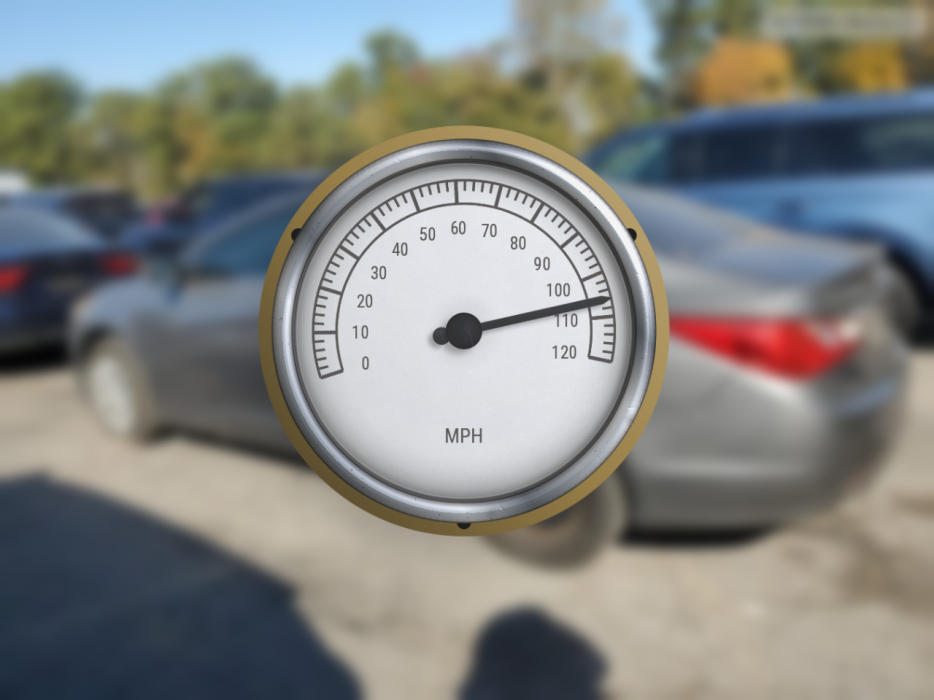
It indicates 106 mph
